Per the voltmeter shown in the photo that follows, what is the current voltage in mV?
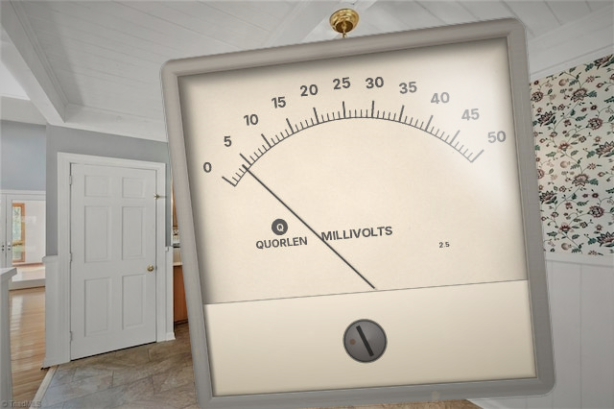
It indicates 4 mV
